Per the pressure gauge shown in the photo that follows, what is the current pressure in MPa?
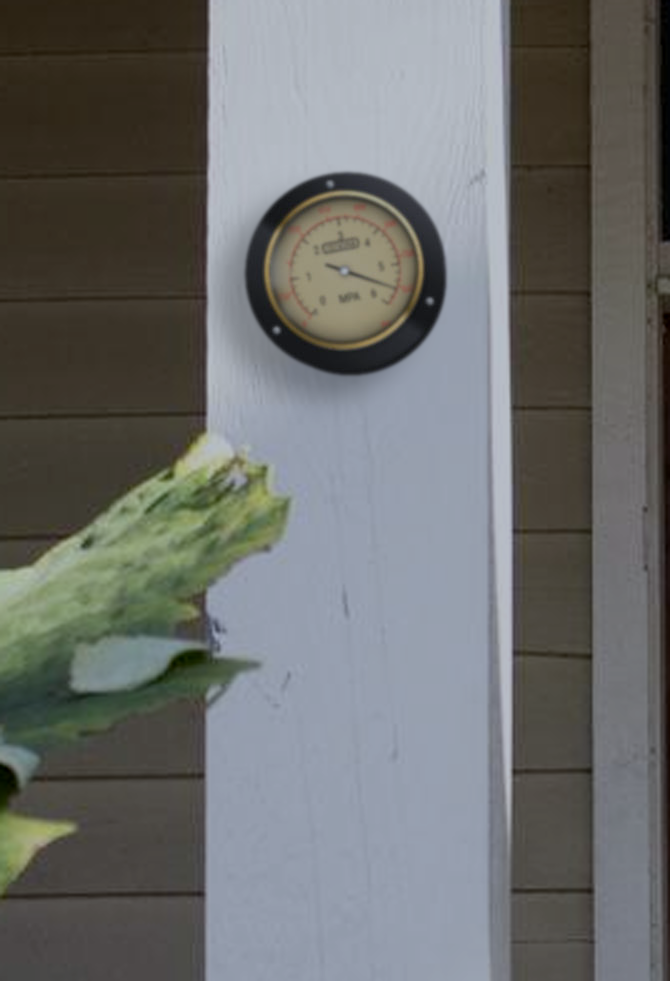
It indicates 5.6 MPa
